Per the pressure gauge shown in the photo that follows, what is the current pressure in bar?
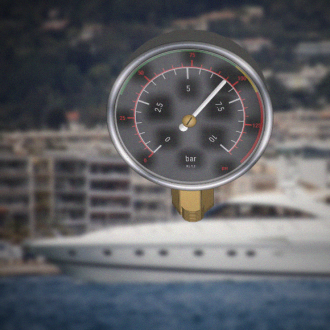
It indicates 6.5 bar
